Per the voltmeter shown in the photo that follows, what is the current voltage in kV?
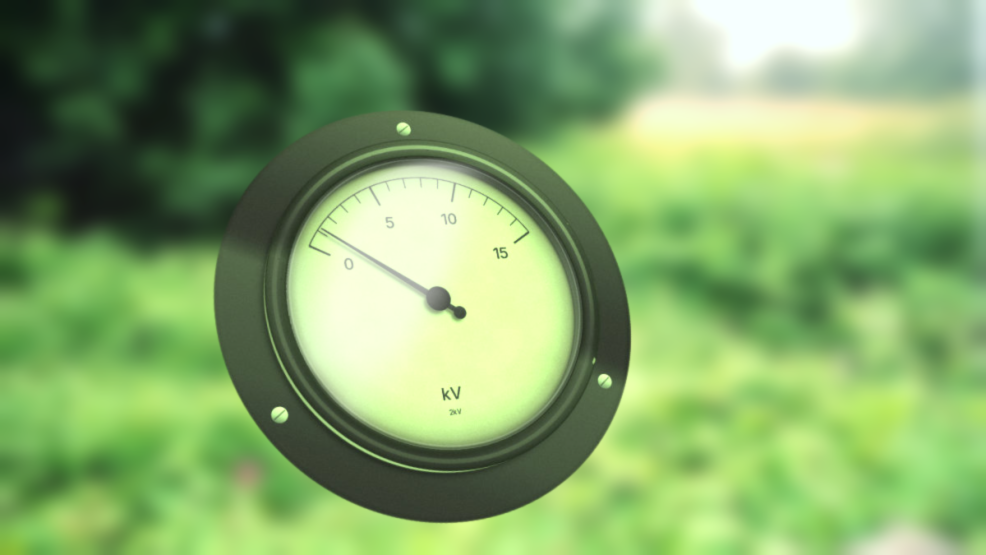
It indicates 1 kV
